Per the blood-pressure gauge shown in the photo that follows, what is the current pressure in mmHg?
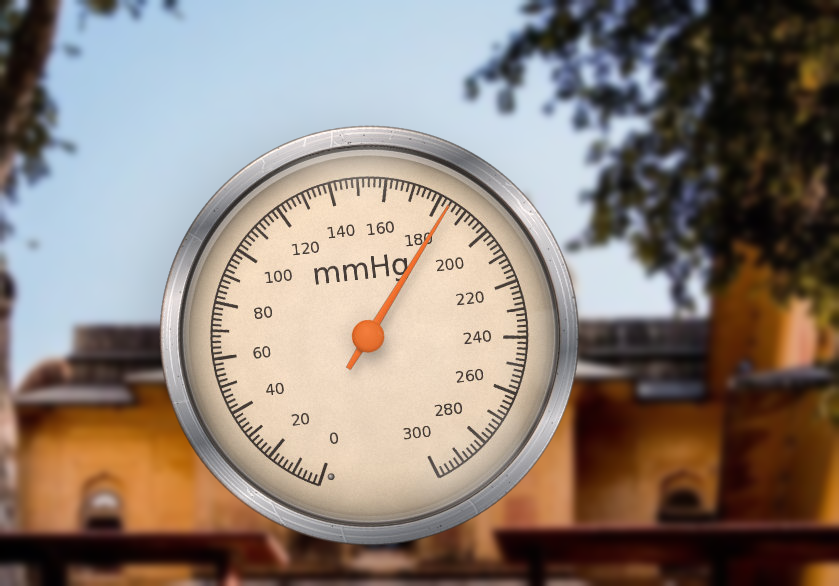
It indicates 184 mmHg
